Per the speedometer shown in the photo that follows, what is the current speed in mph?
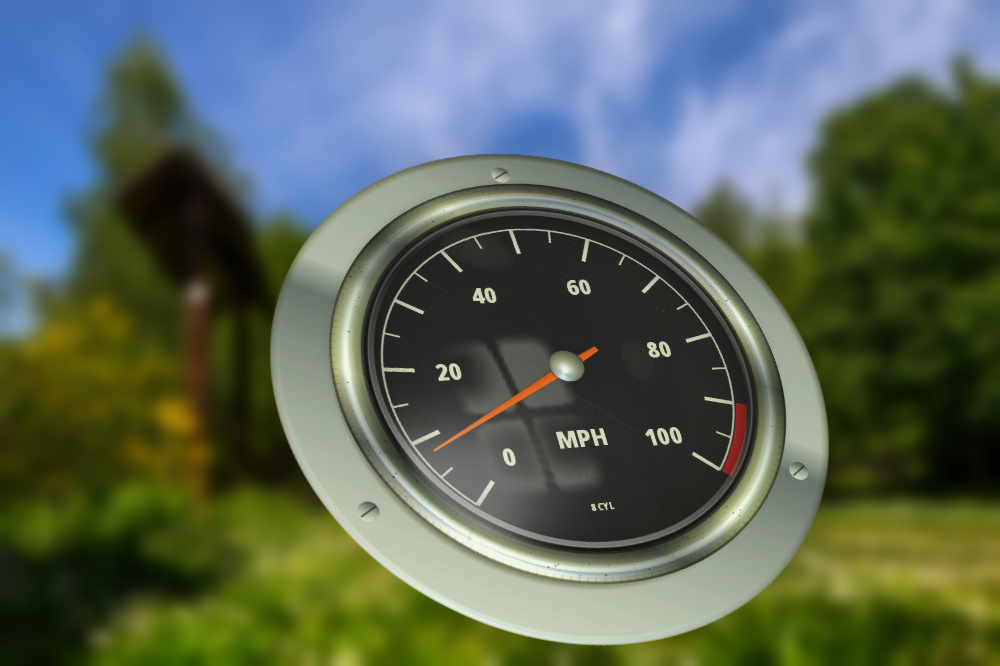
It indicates 7.5 mph
